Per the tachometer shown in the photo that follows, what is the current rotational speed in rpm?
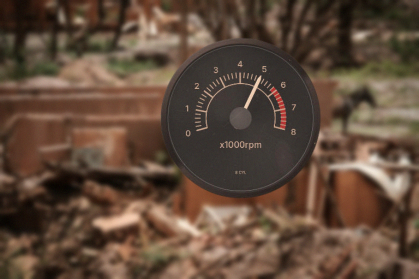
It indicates 5000 rpm
